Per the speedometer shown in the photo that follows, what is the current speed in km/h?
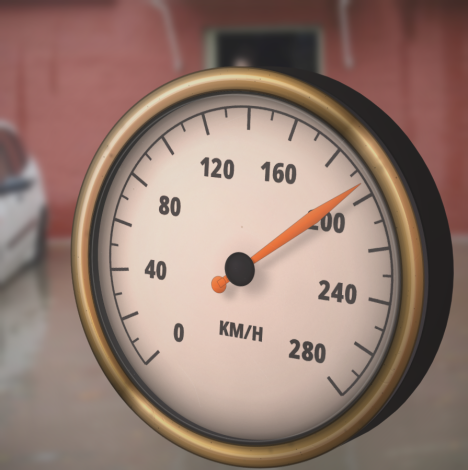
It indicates 195 km/h
